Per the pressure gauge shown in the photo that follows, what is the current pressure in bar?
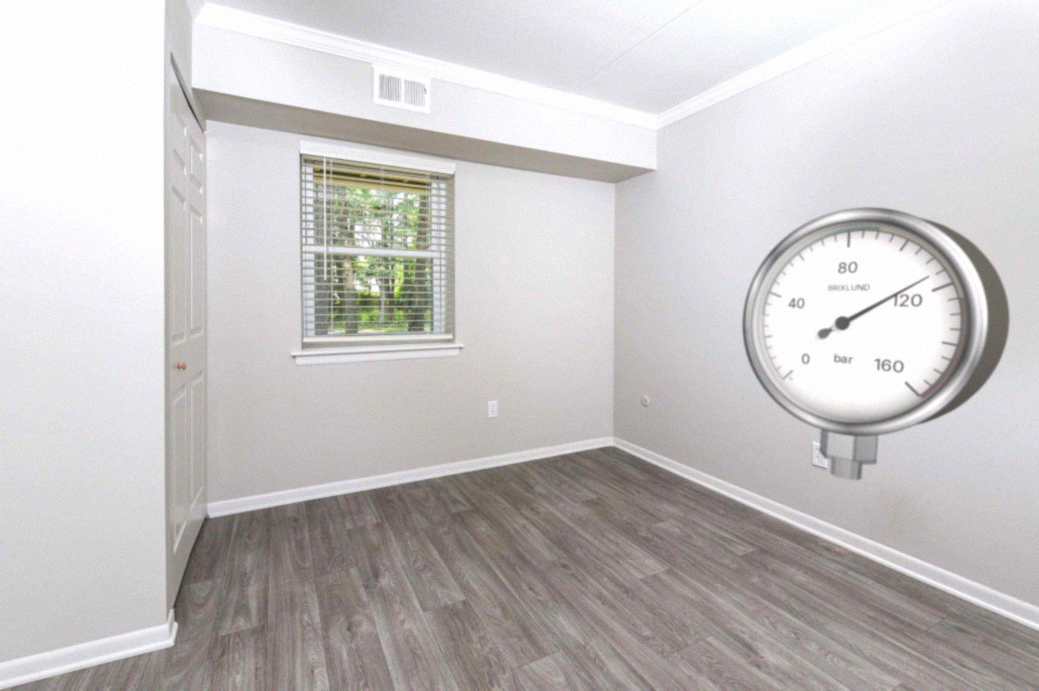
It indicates 115 bar
